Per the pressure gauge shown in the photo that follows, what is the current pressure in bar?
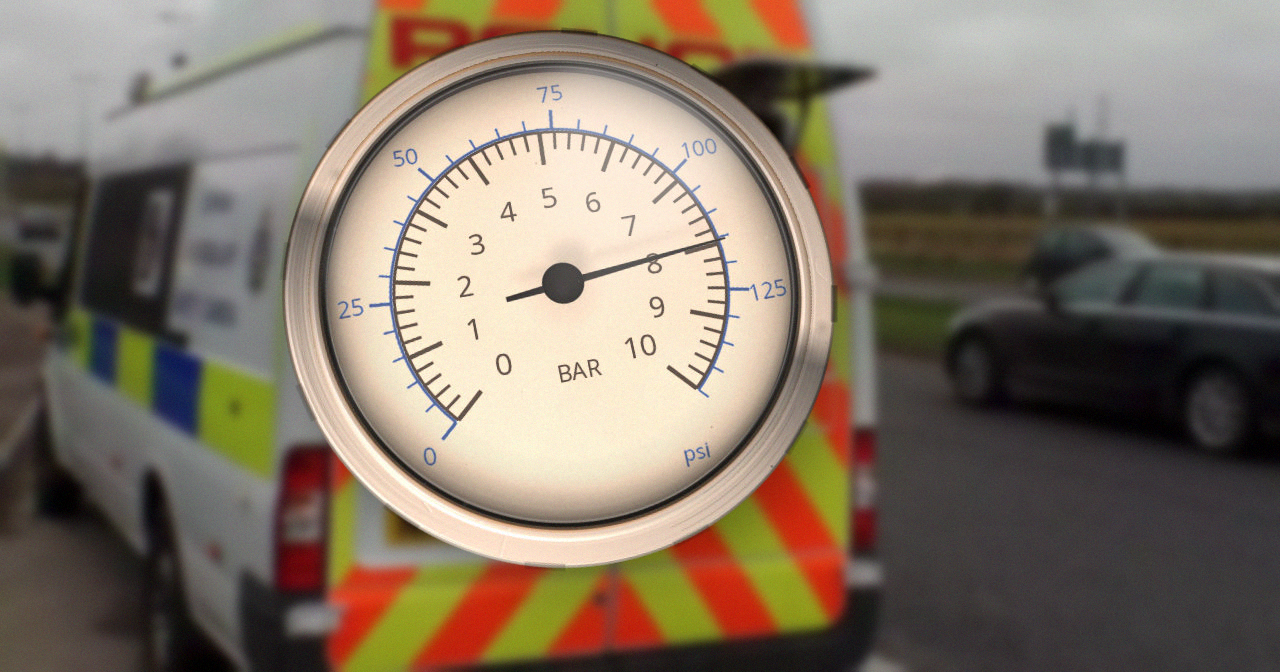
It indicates 8 bar
